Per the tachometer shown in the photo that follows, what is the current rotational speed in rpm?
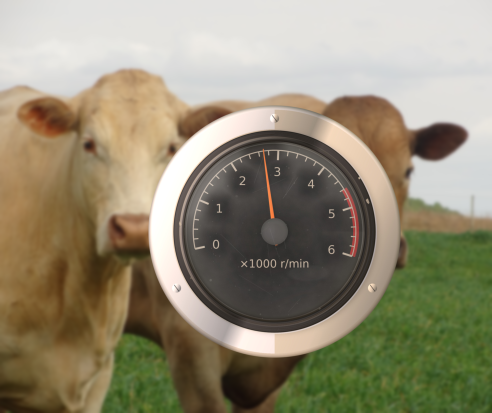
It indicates 2700 rpm
